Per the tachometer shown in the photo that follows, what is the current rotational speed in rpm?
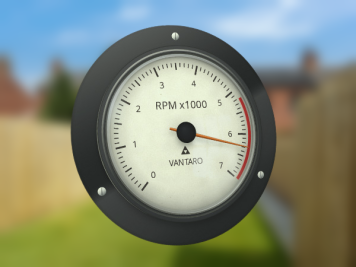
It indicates 6300 rpm
